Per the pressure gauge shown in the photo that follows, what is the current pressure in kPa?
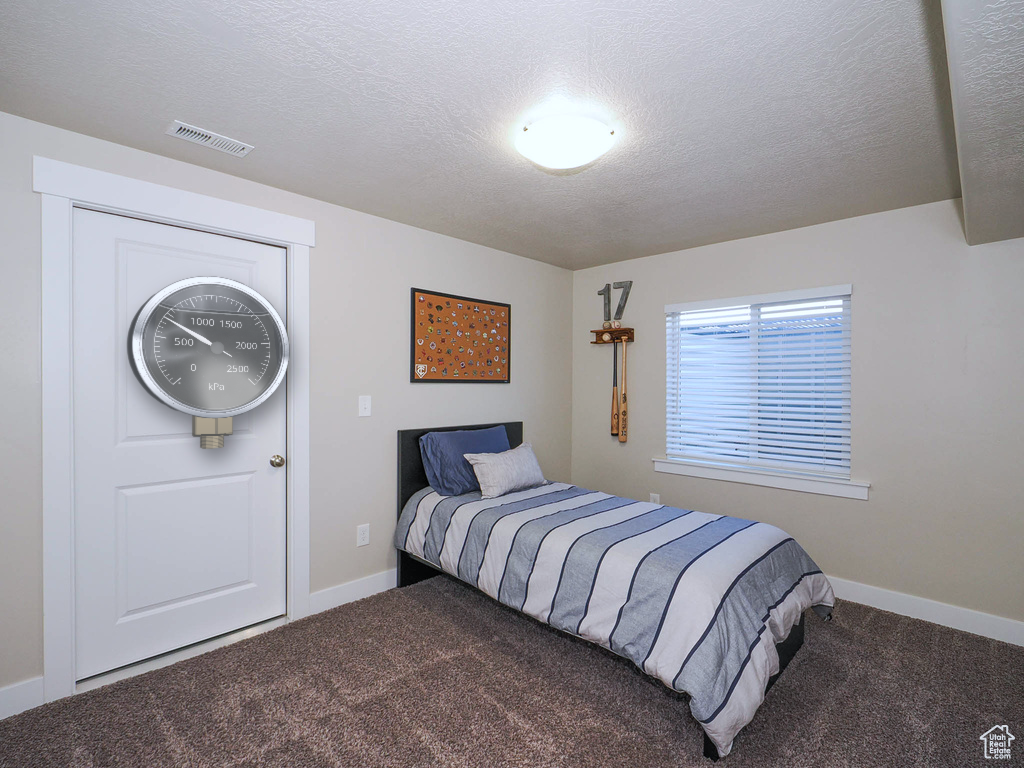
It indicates 700 kPa
